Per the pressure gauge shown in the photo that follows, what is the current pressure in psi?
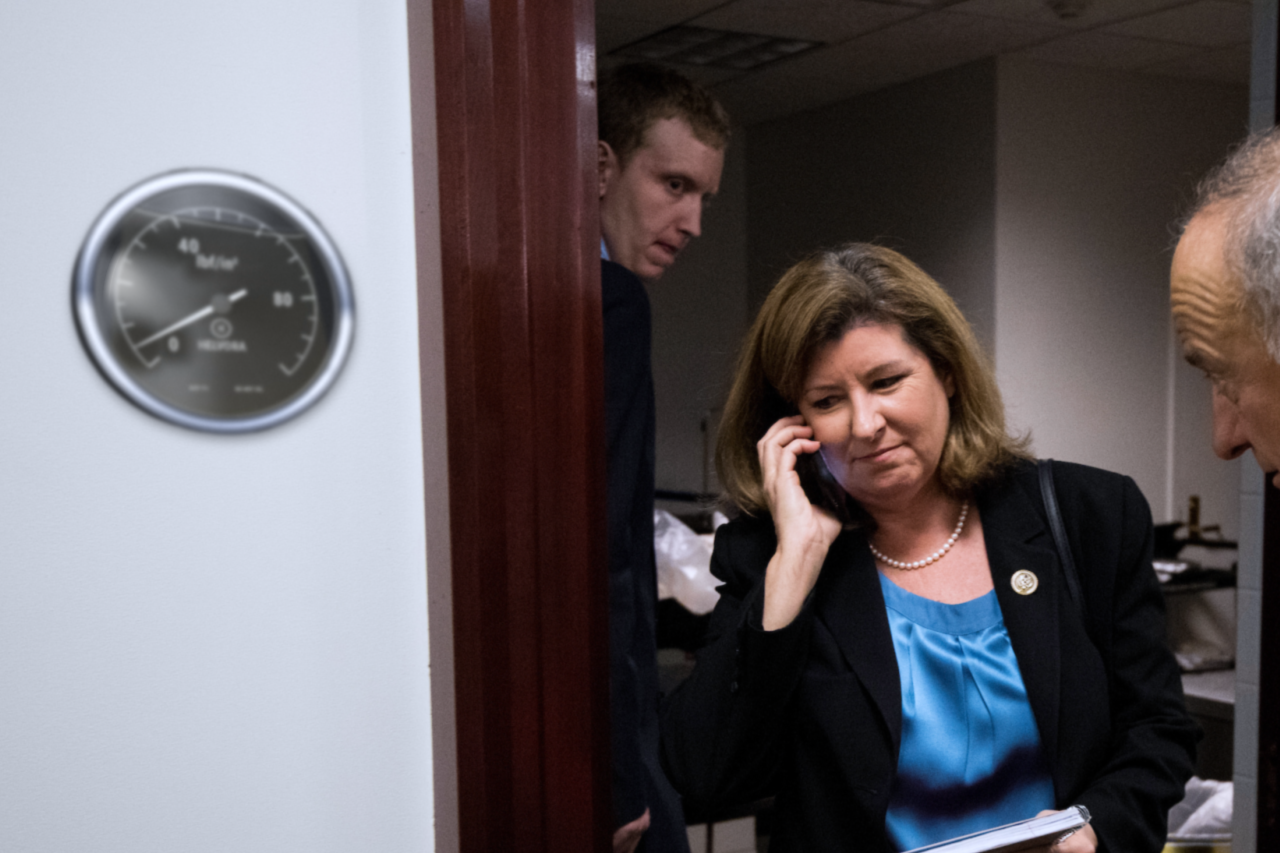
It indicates 5 psi
